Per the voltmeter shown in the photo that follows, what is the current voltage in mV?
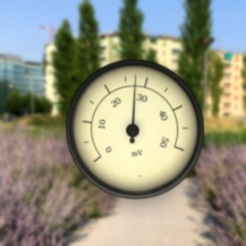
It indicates 27.5 mV
